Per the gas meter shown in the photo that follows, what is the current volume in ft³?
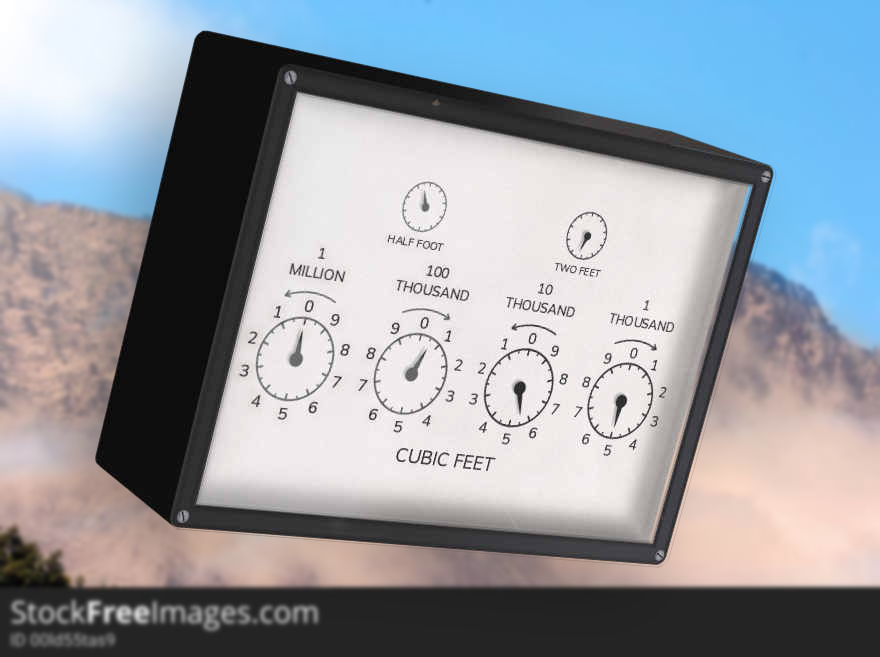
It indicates 5500 ft³
